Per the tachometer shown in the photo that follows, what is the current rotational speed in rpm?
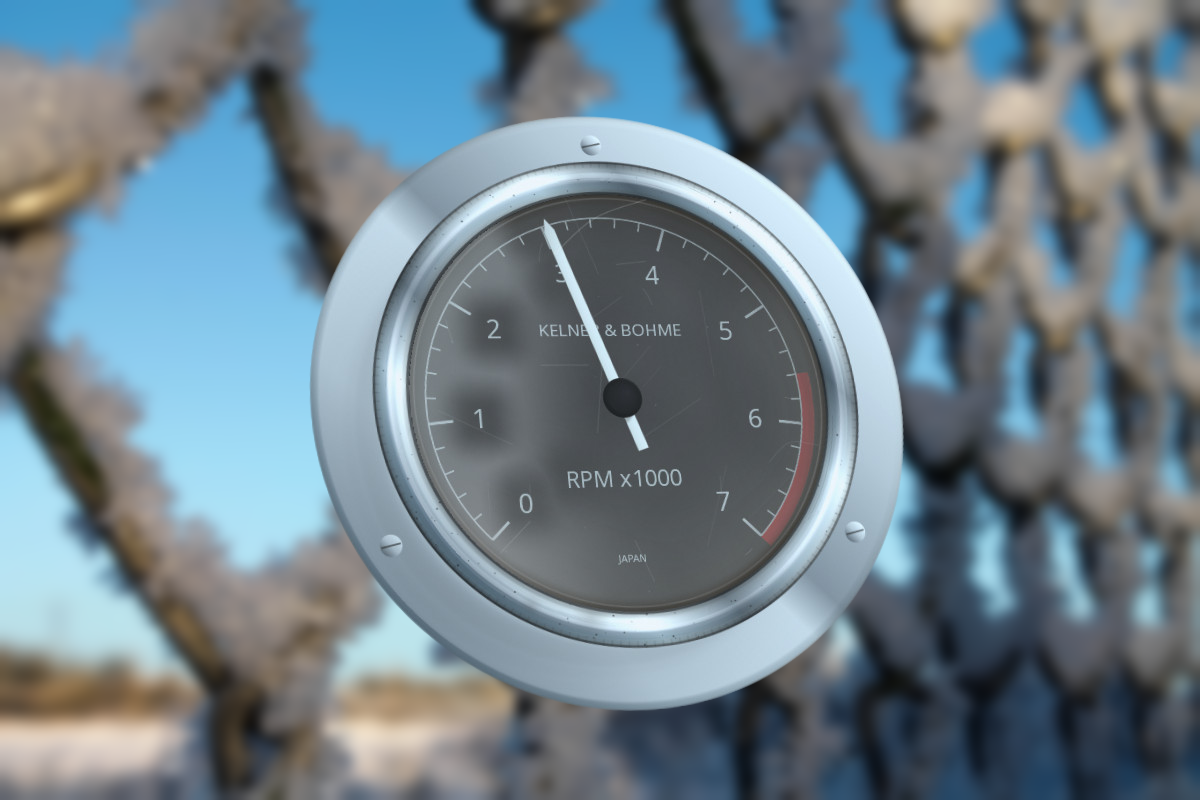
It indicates 3000 rpm
